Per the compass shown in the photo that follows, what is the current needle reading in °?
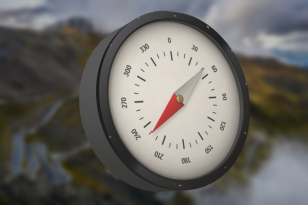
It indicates 230 °
